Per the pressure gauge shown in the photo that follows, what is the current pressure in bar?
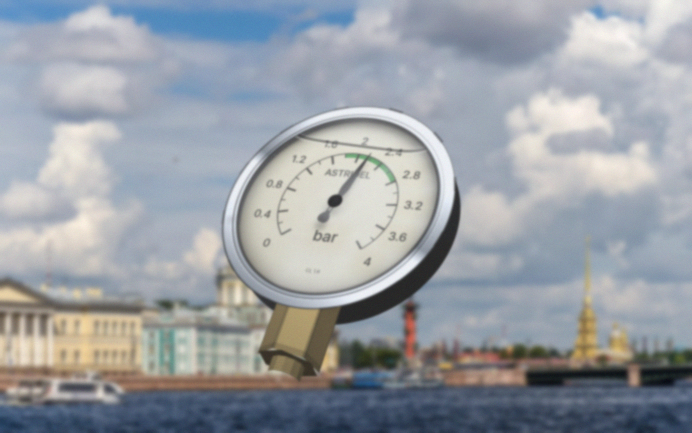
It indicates 2.2 bar
